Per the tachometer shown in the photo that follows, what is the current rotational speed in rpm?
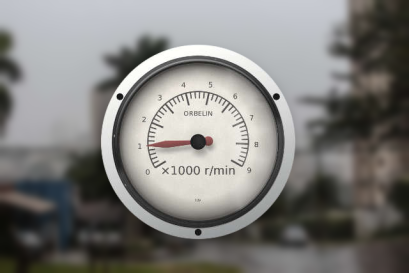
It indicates 1000 rpm
